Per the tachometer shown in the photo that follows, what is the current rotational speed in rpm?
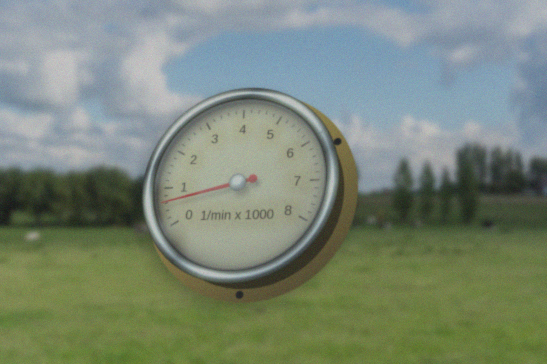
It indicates 600 rpm
